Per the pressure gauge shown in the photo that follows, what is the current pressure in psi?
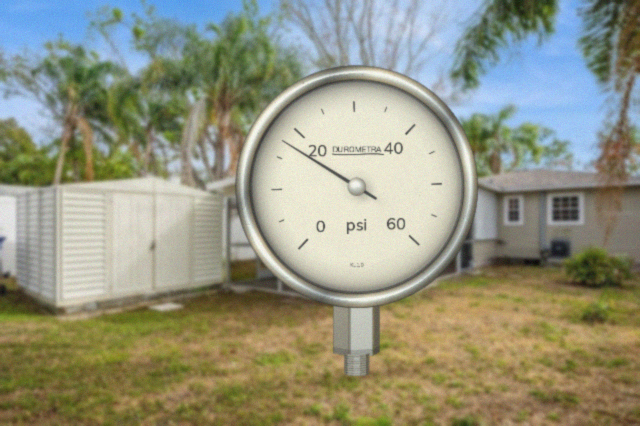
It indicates 17.5 psi
